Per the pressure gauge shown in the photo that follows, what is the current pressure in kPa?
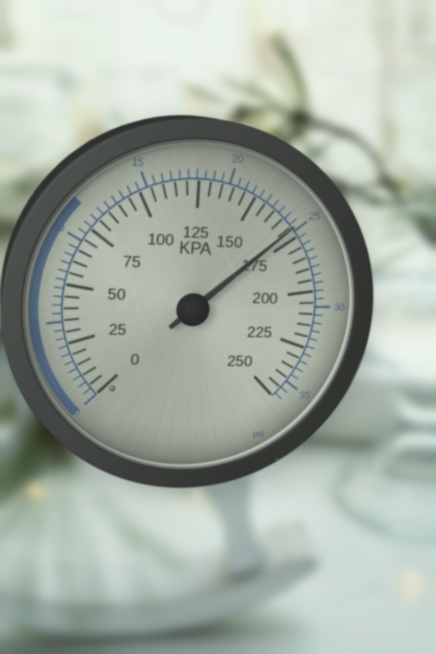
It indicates 170 kPa
